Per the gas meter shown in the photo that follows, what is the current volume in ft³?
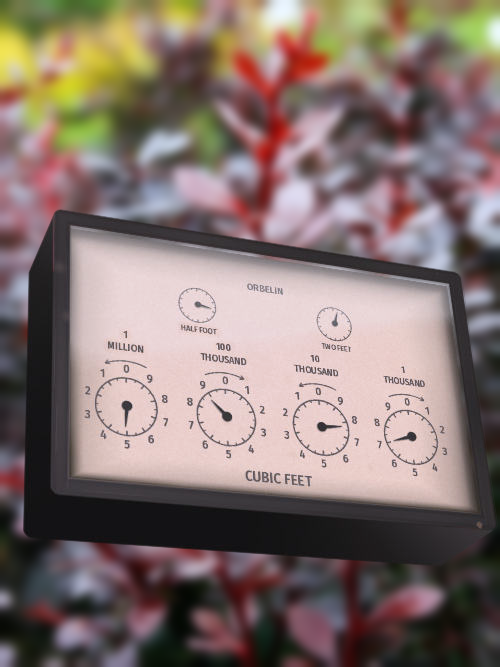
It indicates 487700 ft³
